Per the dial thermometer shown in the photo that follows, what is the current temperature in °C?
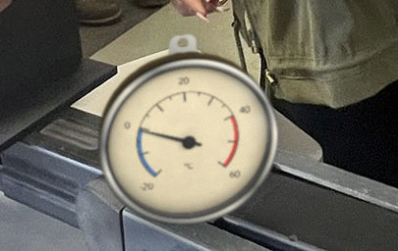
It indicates 0 °C
